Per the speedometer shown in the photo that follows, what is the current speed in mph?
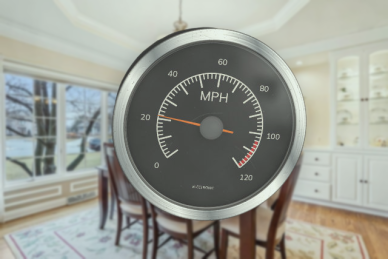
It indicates 22 mph
